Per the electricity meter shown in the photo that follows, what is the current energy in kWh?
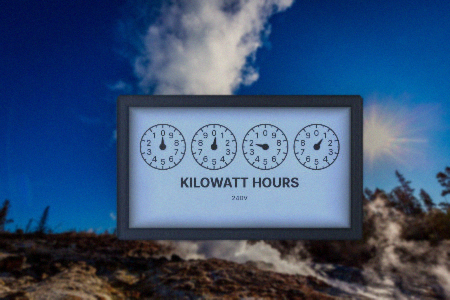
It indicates 21 kWh
